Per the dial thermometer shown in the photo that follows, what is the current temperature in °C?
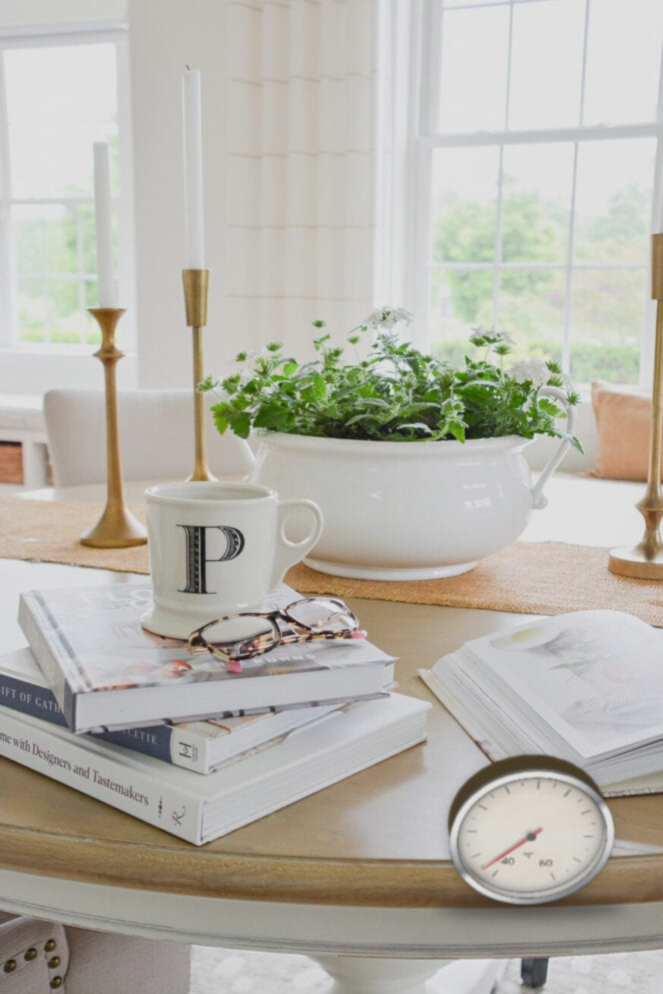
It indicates -35 °C
